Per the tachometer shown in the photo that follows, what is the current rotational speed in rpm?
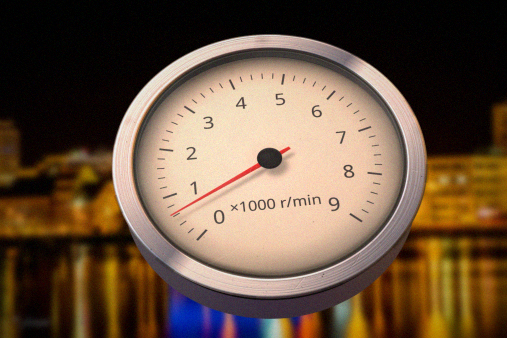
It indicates 600 rpm
